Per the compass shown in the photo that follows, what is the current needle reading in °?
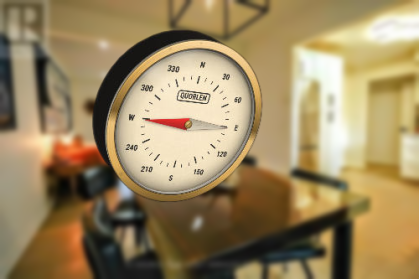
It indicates 270 °
